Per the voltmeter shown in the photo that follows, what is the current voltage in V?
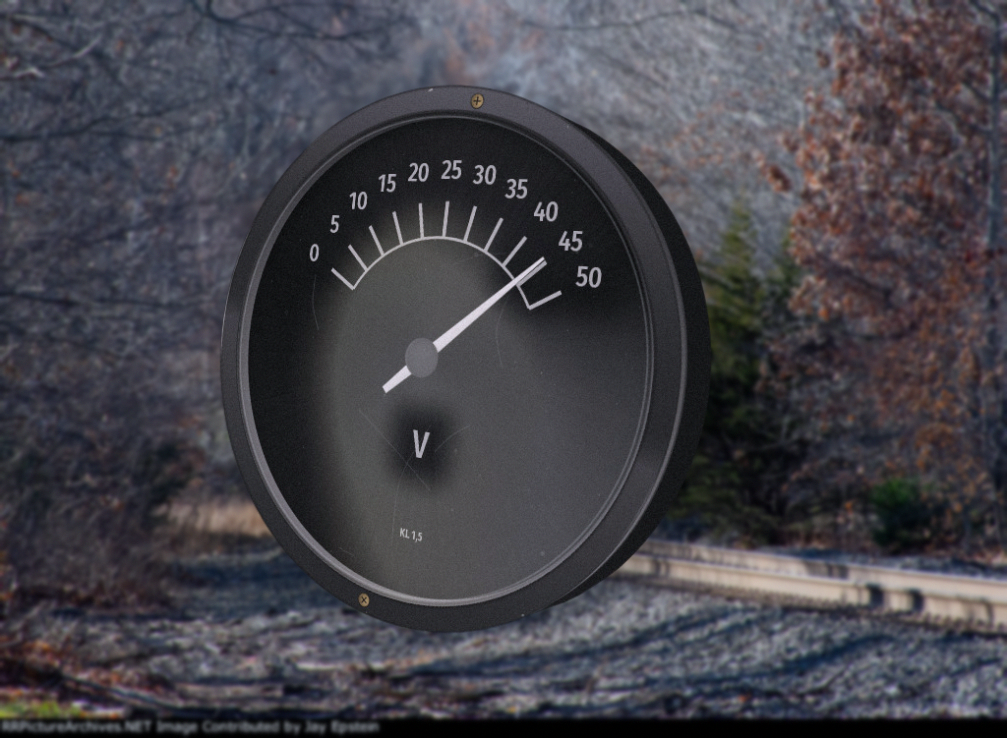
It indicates 45 V
